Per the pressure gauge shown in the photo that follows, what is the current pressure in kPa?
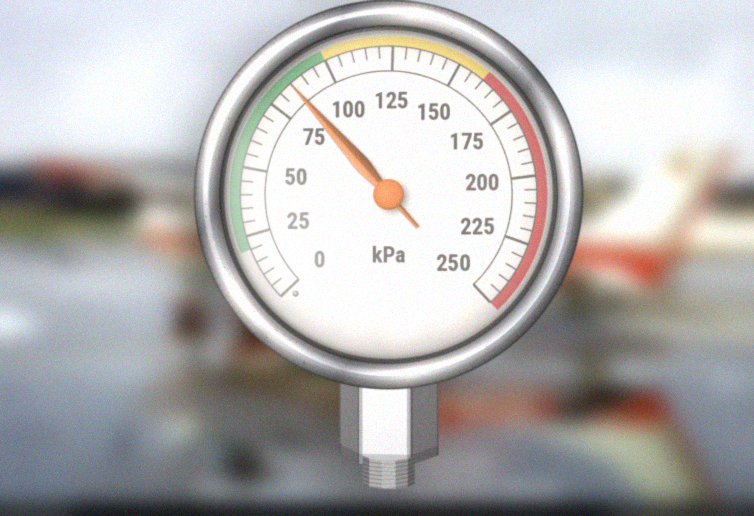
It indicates 85 kPa
